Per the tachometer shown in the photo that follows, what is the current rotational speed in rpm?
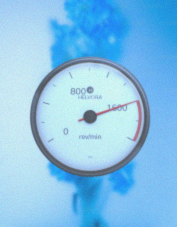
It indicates 1600 rpm
